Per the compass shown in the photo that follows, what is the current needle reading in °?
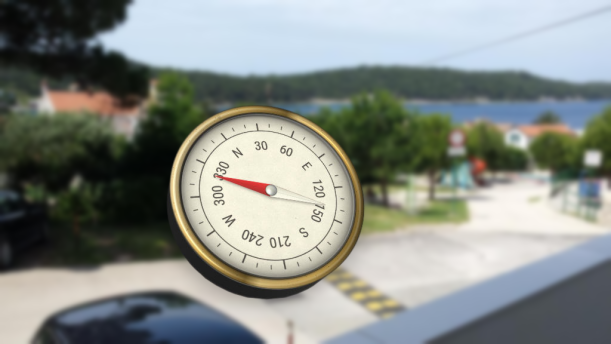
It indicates 320 °
